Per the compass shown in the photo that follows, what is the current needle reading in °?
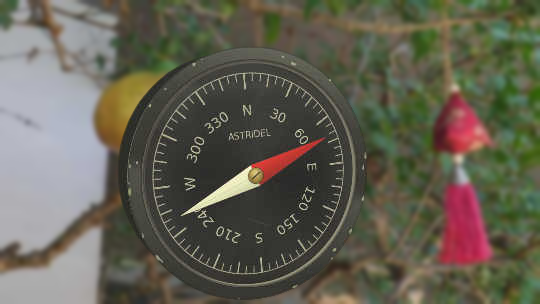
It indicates 70 °
